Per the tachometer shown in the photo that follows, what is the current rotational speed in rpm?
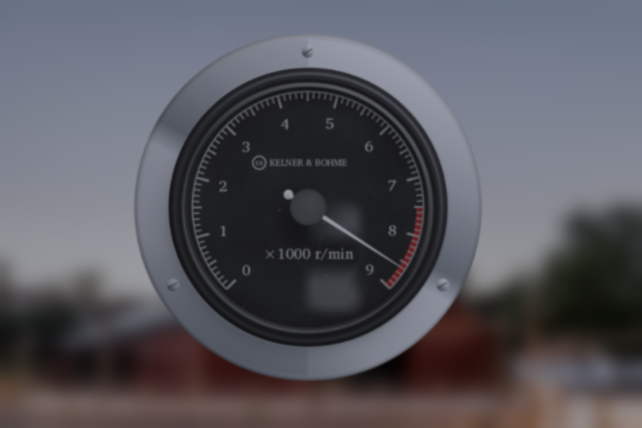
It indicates 8600 rpm
